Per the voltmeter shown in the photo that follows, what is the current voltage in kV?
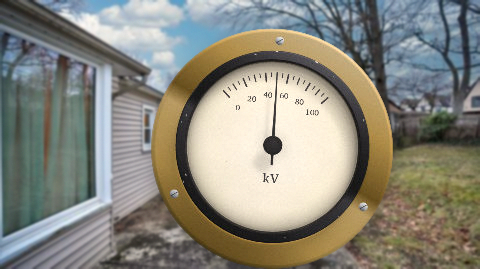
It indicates 50 kV
